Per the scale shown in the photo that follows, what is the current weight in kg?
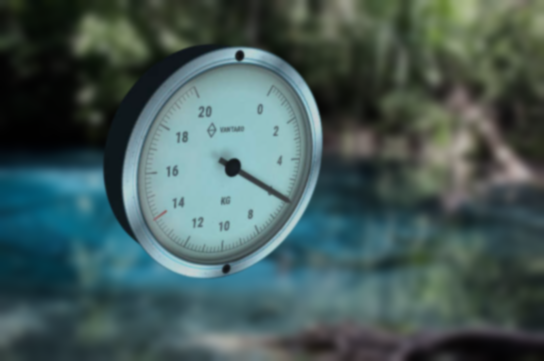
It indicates 6 kg
